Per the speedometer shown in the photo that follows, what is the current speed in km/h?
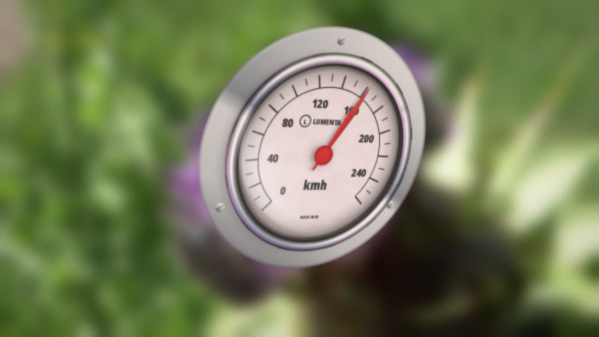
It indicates 160 km/h
